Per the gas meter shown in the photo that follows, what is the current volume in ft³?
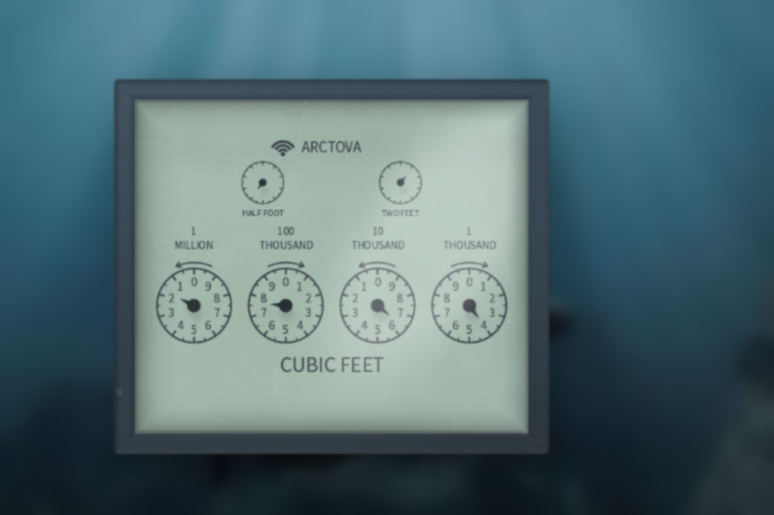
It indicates 176400 ft³
